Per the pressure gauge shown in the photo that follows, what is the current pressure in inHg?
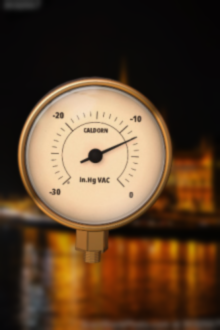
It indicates -8 inHg
